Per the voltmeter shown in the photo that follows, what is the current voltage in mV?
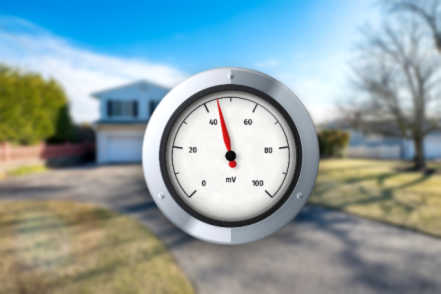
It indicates 45 mV
